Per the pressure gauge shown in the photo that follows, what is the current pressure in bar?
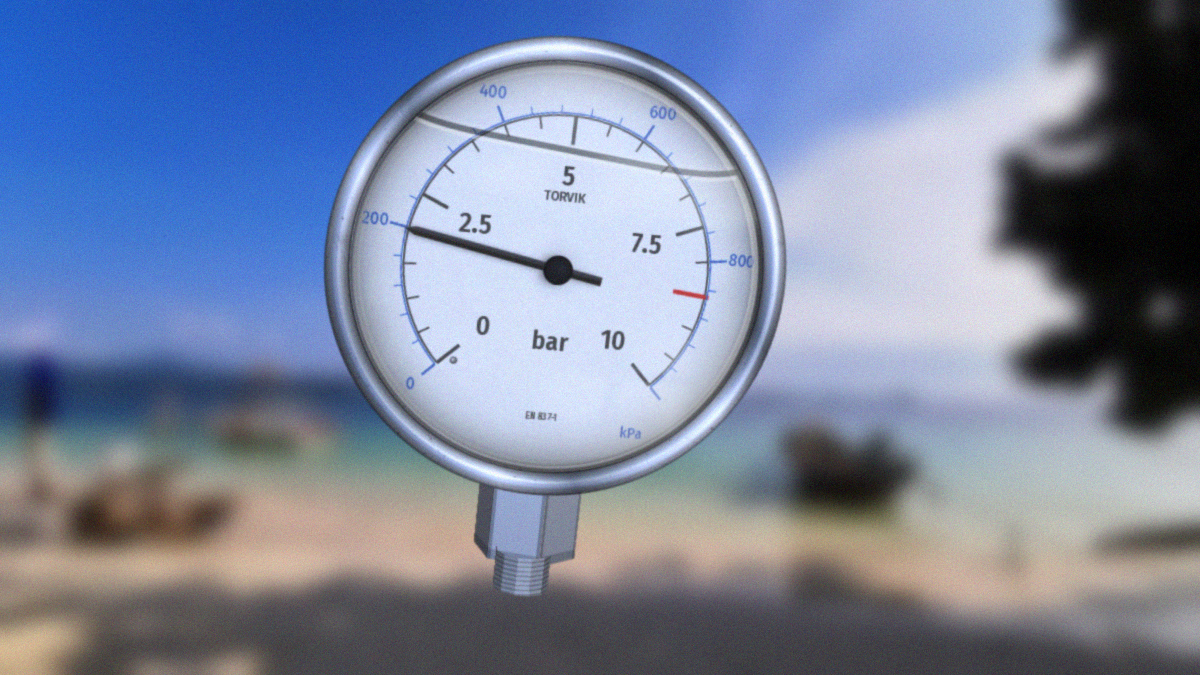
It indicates 2 bar
